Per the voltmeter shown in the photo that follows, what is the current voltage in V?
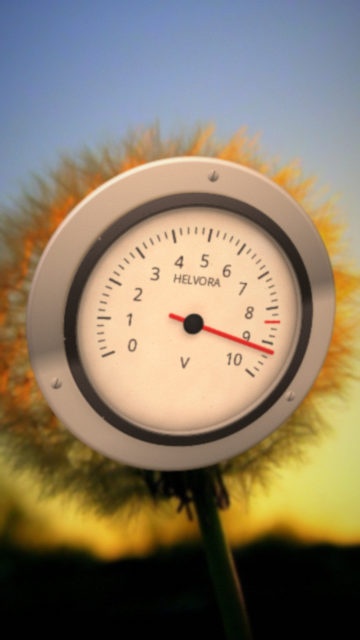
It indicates 9.2 V
